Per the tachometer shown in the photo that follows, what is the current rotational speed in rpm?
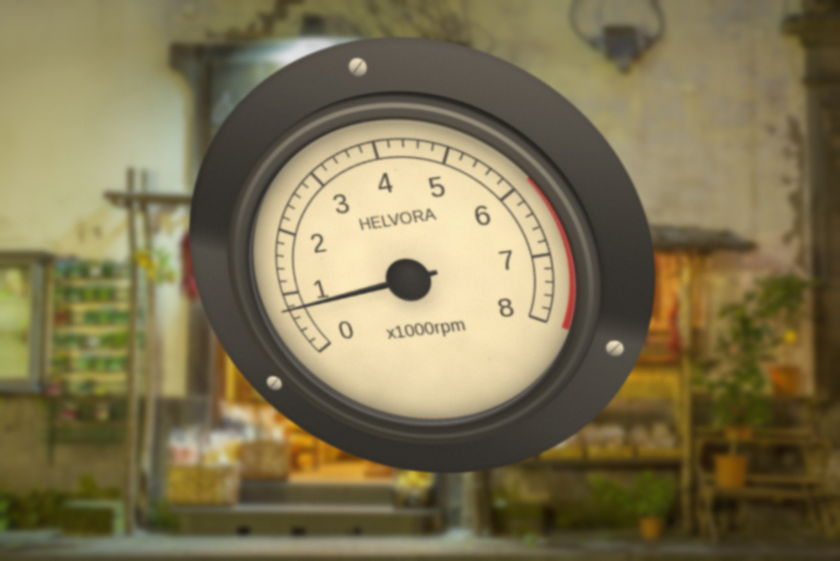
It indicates 800 rpm
